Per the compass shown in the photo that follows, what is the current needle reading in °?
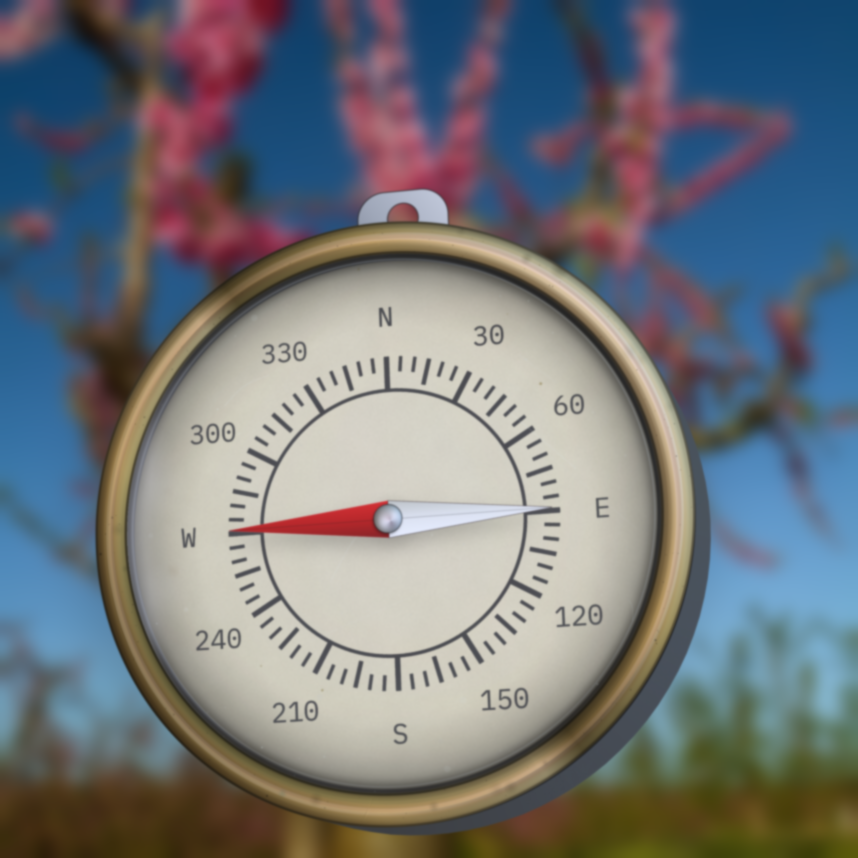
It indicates 270 °
